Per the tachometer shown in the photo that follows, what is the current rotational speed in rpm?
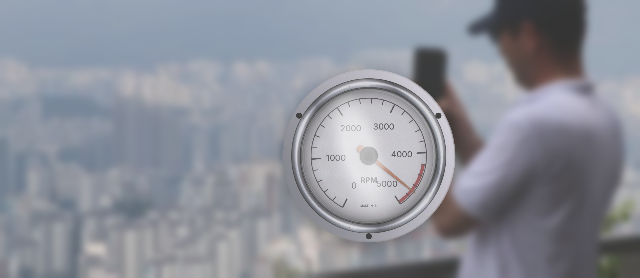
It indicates 4700 rpm
